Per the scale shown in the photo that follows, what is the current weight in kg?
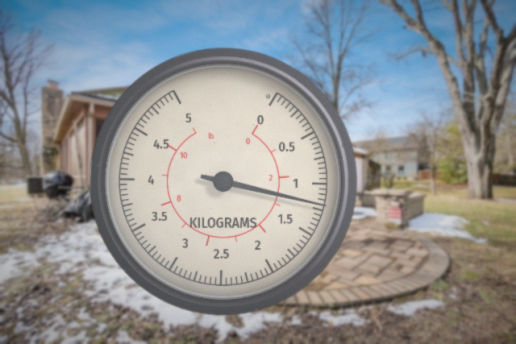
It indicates 1.2 kg
